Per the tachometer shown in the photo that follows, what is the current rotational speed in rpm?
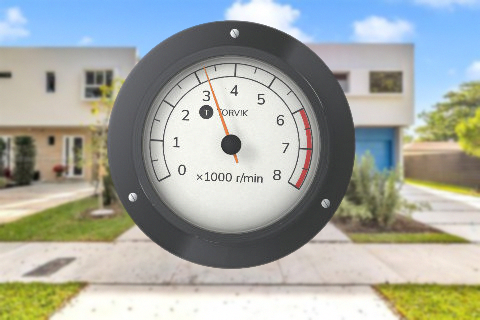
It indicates 3250 rpm
